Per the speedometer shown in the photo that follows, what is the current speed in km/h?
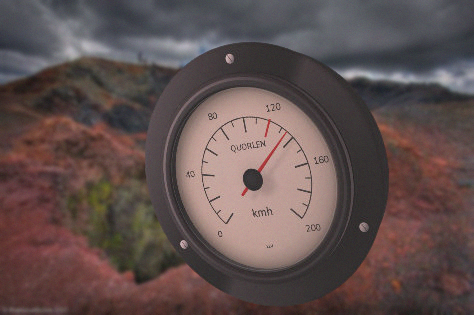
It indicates 135 km/h
